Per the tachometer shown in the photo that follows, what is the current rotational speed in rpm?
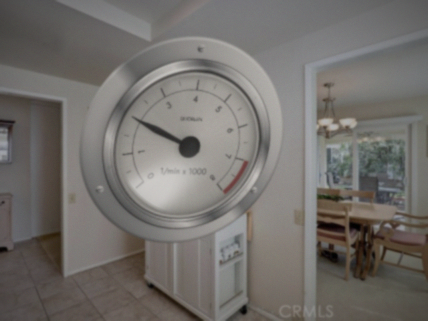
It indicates 2000 rpm
